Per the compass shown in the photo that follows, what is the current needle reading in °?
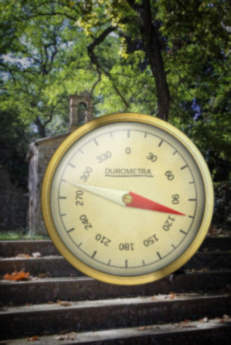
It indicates 105 °
